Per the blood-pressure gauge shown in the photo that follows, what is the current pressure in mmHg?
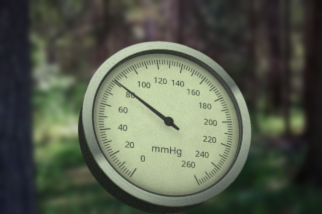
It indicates 80 mmHg
